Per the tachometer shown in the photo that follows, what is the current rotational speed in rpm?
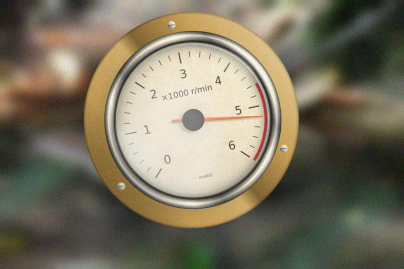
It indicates 5200 rpm
